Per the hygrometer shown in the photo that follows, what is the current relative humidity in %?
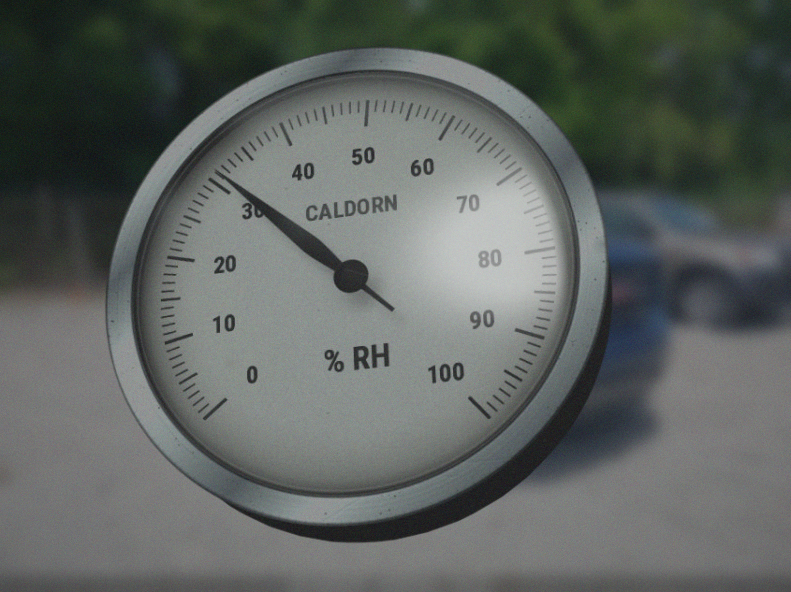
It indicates 31 %
